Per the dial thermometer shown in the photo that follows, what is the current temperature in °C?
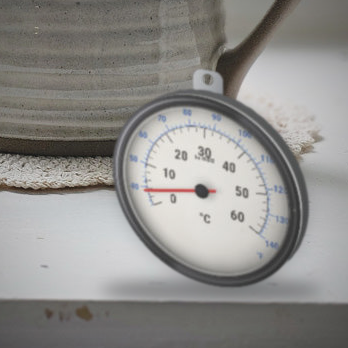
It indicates 4 °C
